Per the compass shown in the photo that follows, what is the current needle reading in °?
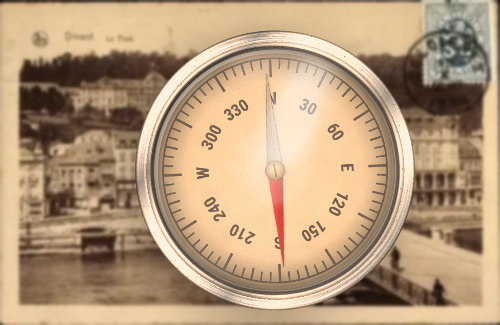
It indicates 177.5 °
